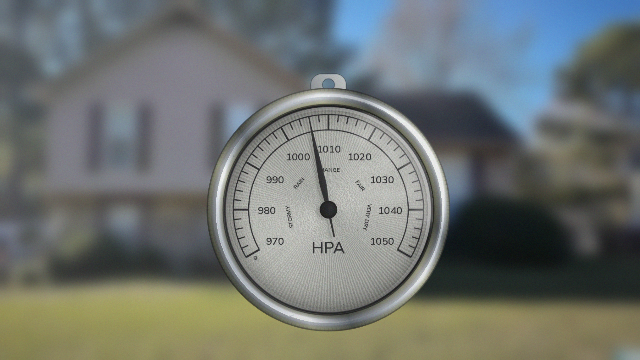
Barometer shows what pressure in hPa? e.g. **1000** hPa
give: **1006** hPa
